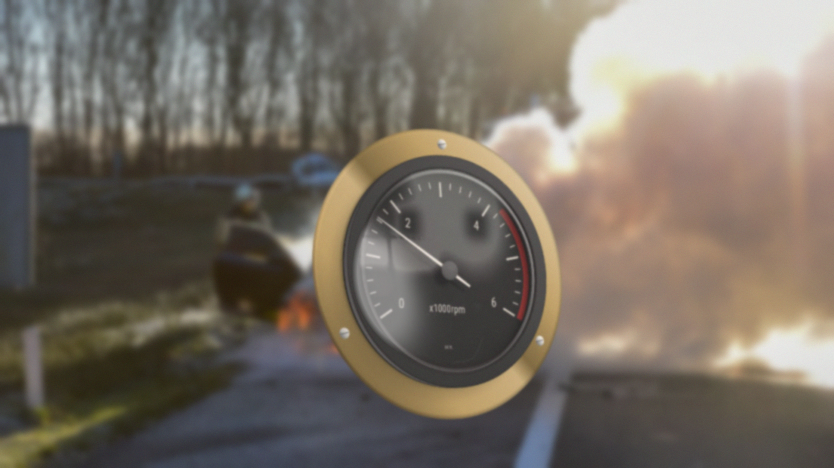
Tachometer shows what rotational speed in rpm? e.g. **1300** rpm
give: **1600** rpm
